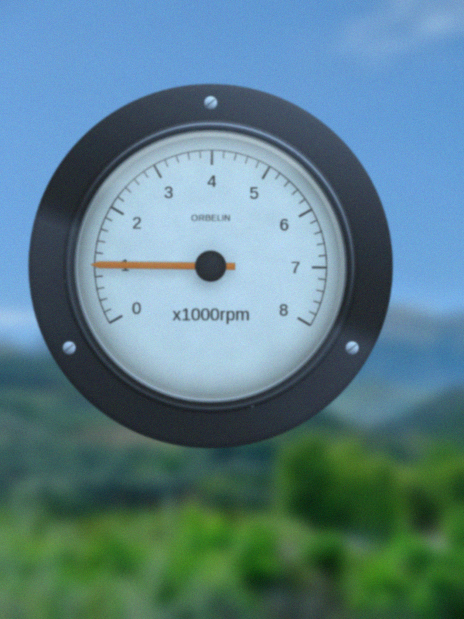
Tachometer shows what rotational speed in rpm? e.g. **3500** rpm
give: **1000** rpm
